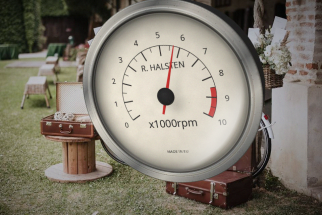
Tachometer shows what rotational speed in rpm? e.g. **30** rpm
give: **5750** rpm
